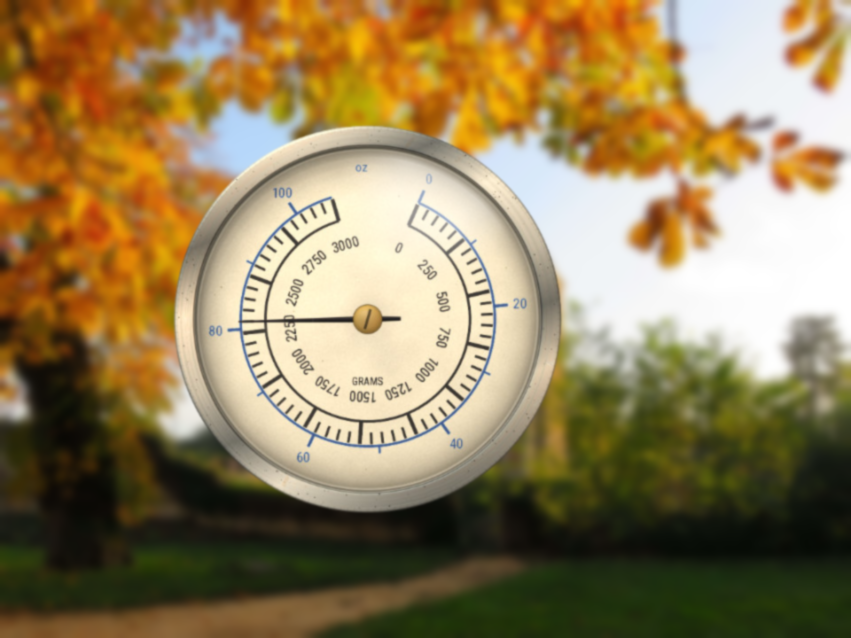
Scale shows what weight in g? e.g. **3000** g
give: **2300** g
